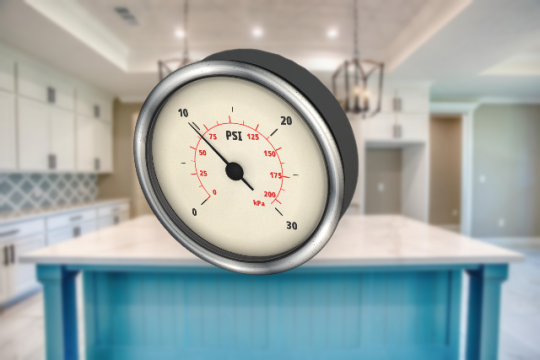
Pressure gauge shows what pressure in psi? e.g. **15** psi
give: **10** psi
